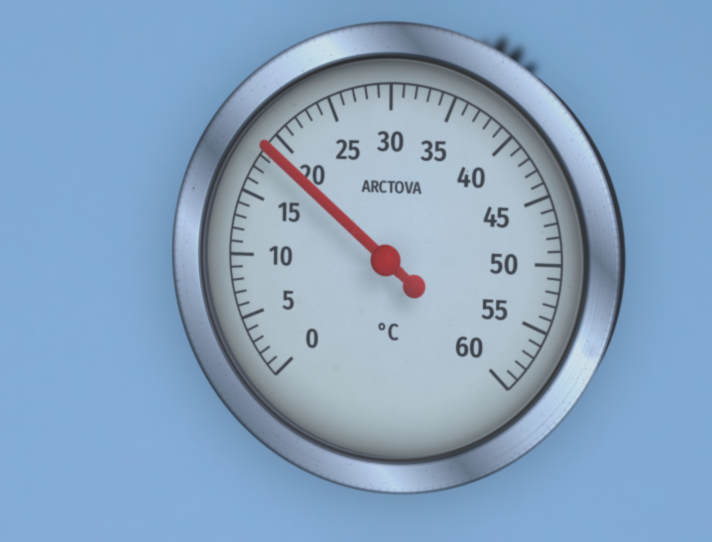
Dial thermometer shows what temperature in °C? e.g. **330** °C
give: **19** °C
